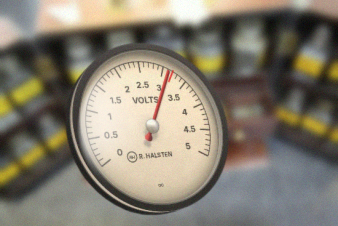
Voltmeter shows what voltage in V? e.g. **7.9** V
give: **3.1** V
